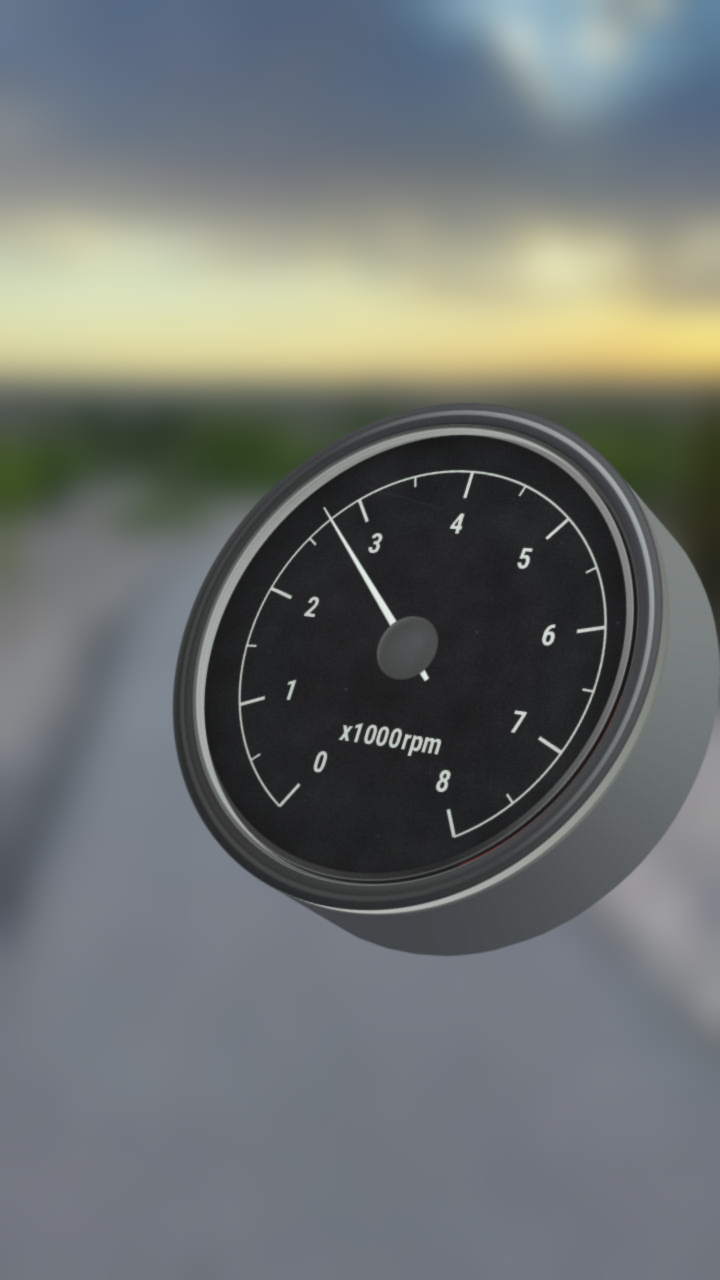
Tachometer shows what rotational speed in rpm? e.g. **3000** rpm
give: **2750** rpm
